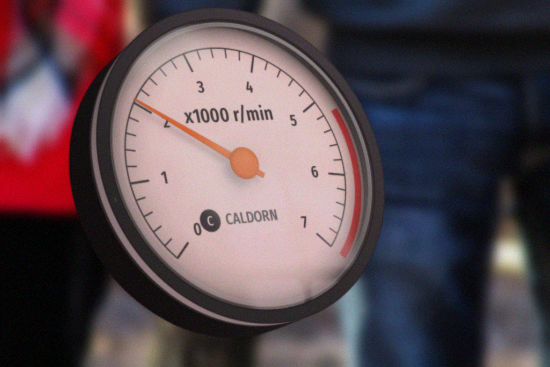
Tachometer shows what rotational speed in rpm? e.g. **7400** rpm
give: **2000** rpm
